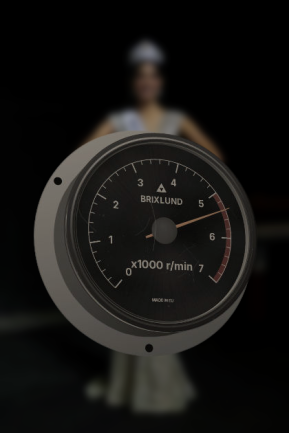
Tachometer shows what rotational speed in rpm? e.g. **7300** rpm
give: **5400** rpm
